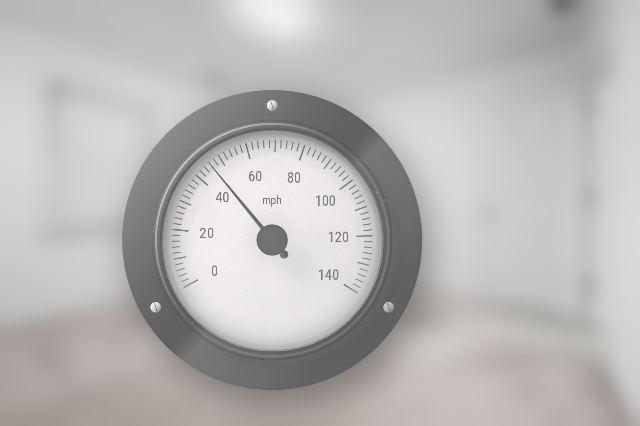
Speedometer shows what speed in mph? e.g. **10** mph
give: **46** mph
